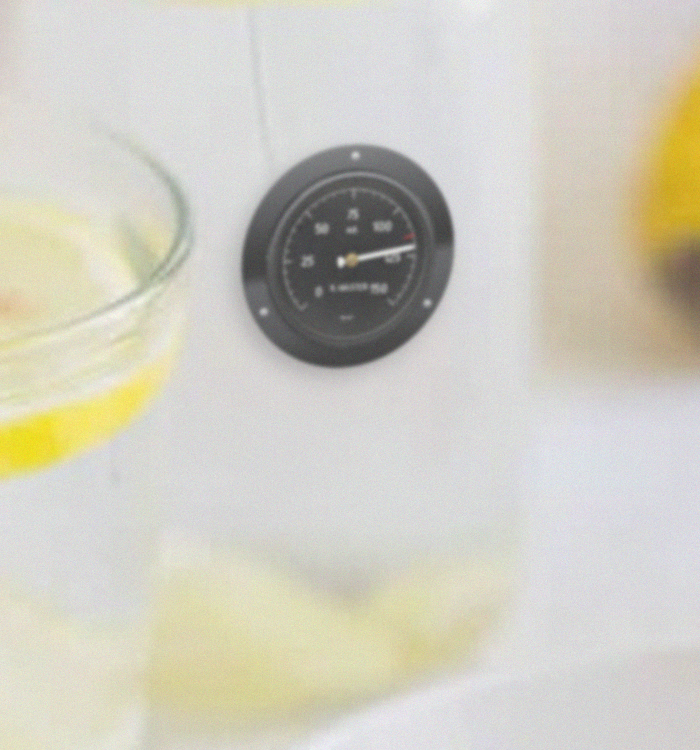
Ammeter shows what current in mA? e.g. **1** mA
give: **120** mA
